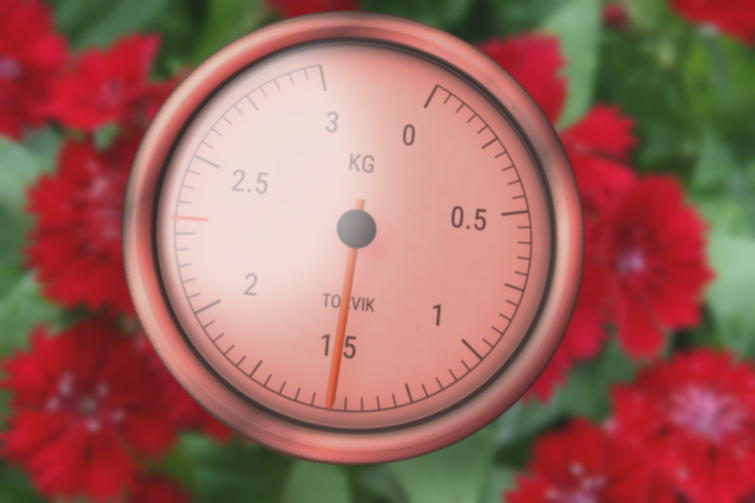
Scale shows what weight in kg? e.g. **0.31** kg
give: **1.5** kg
